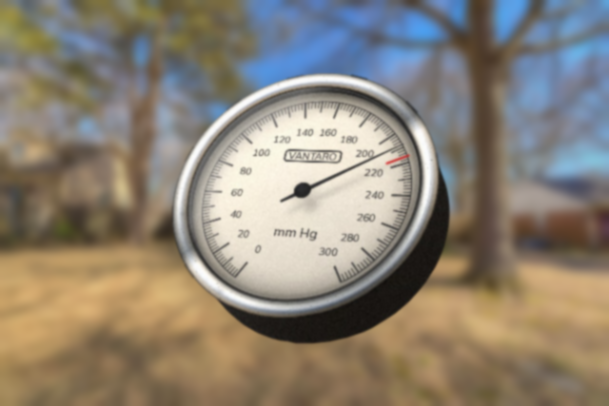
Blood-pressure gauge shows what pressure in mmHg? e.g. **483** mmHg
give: **210** mmHg
